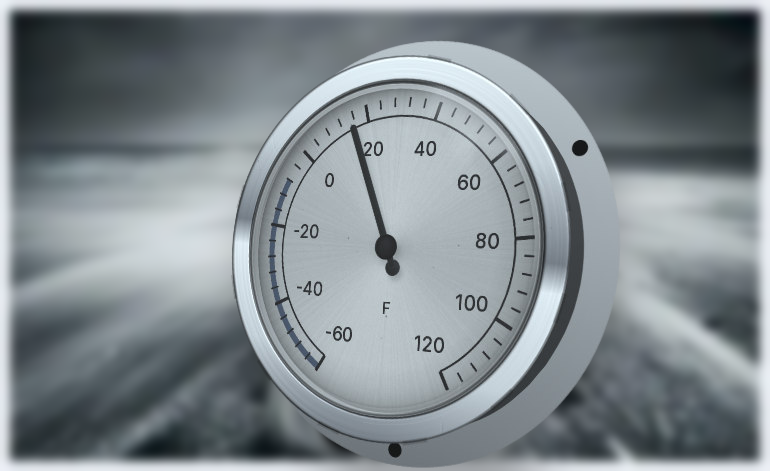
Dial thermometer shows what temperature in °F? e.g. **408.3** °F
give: **16** °F
